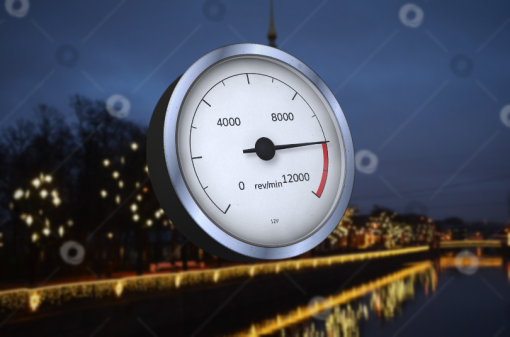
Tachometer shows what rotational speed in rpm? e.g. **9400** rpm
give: **10000** rpm
